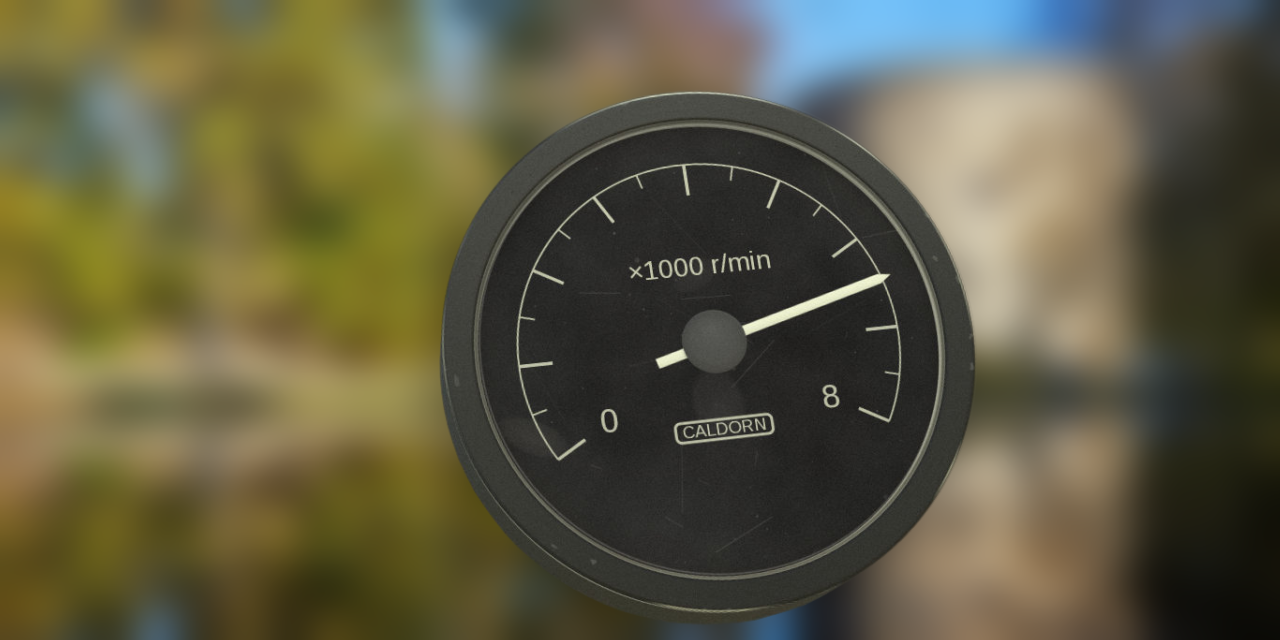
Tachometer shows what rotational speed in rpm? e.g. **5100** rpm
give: **6500** rpm
